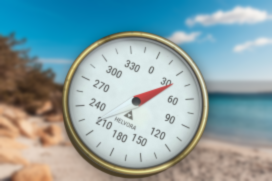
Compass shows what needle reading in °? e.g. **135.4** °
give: **37.5** °
